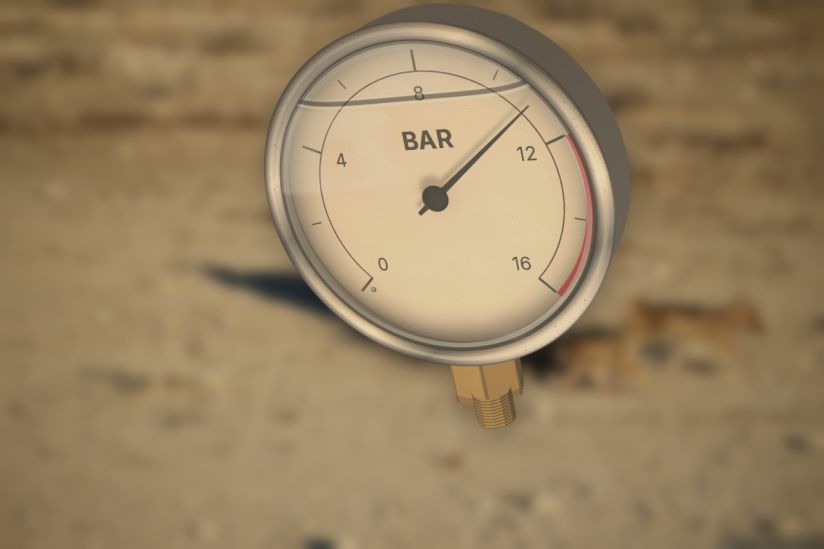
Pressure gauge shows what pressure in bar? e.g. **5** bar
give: **11** bar
